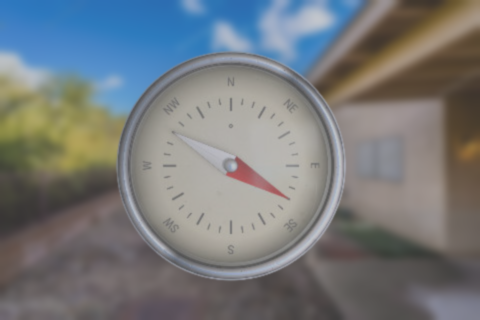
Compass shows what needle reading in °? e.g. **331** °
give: **120** °
